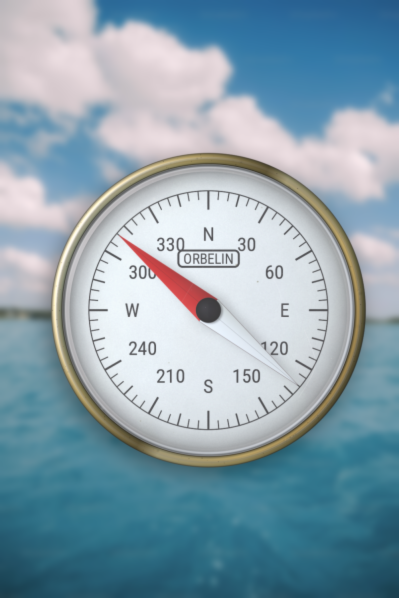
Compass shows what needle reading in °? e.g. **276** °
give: **310** °
